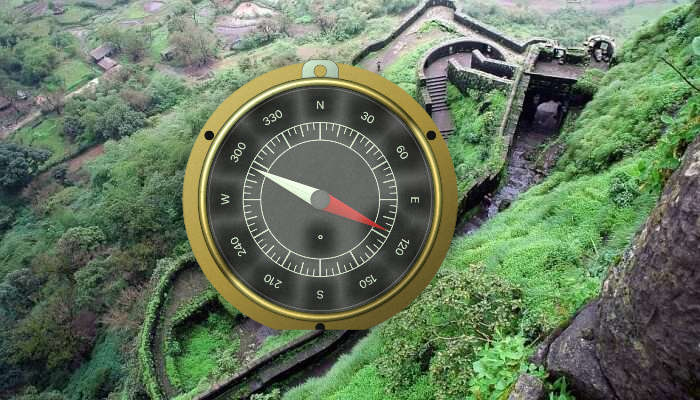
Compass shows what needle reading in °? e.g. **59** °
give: **115** °
